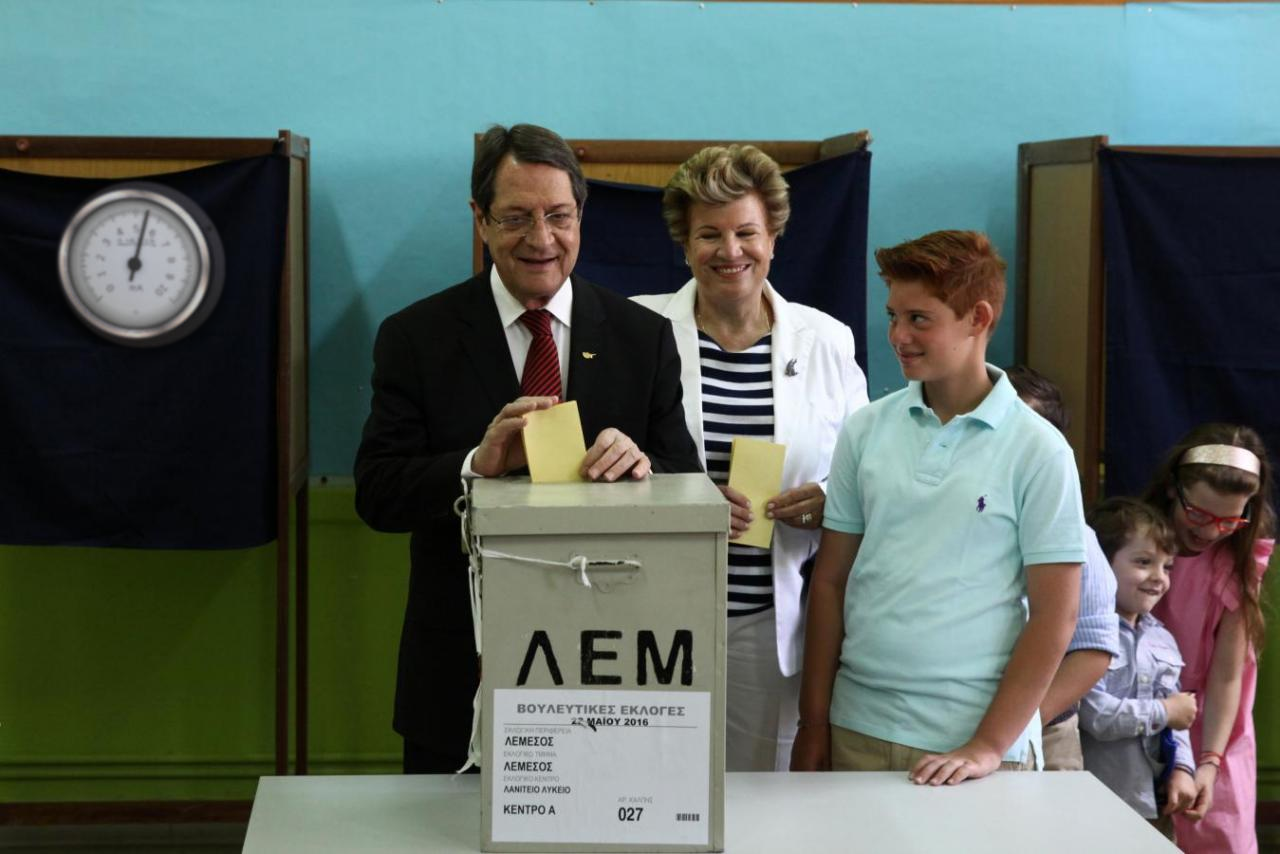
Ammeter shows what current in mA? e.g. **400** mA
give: **5.5** mA
